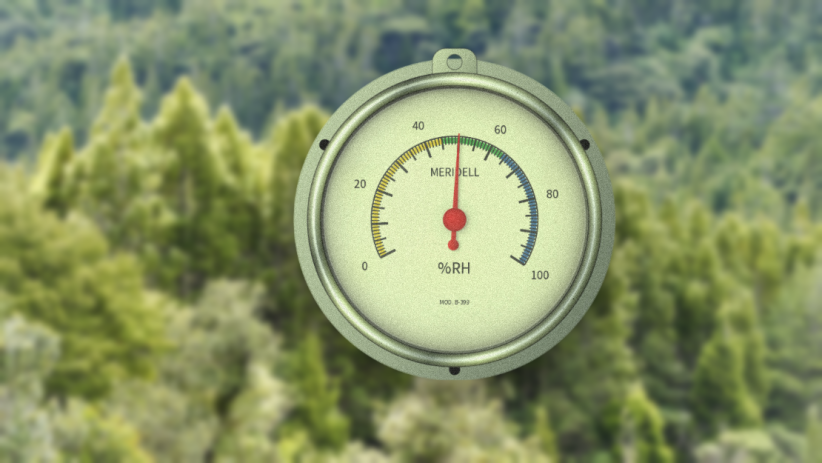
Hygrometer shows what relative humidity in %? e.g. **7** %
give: **50** %
